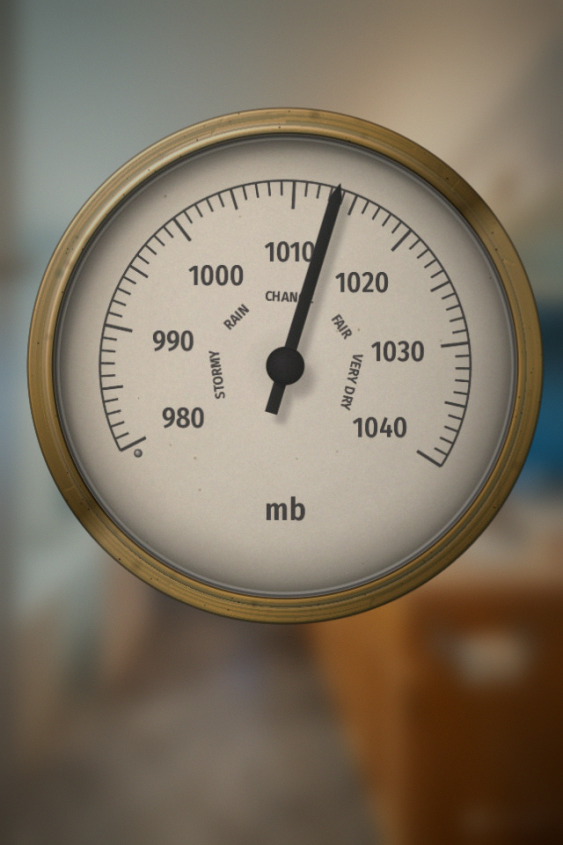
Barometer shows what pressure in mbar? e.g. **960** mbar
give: **1013.5** mbar
